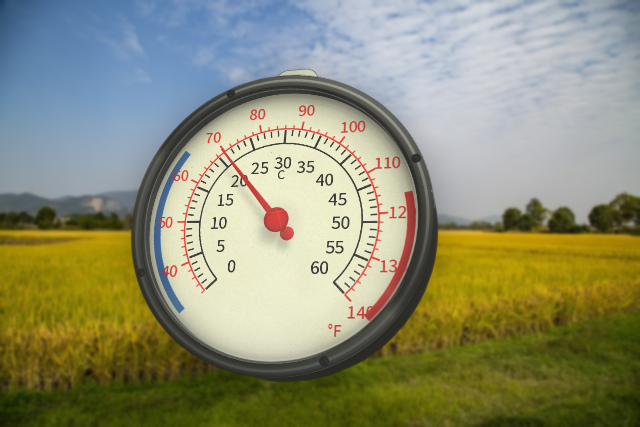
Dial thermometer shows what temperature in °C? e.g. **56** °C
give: **21** °C
